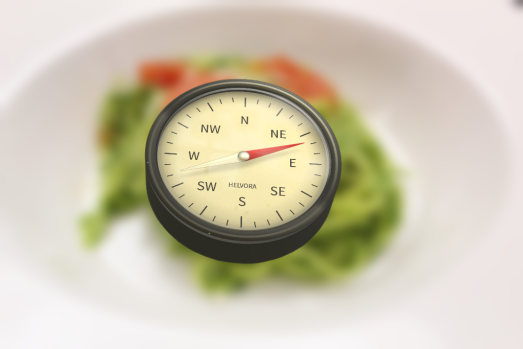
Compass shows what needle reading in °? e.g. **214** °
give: **70** °
